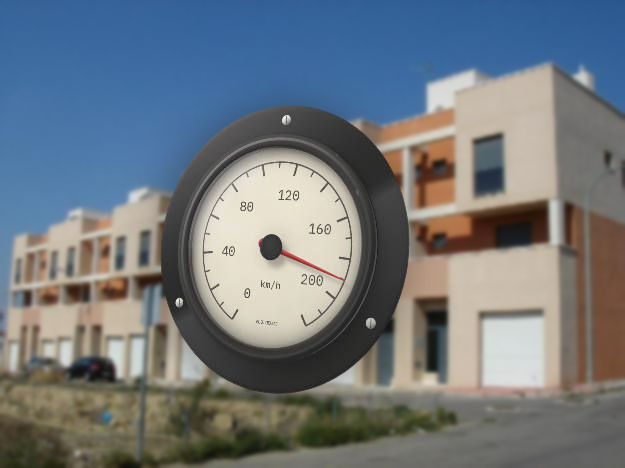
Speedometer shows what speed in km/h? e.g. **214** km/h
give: **190** km/h
